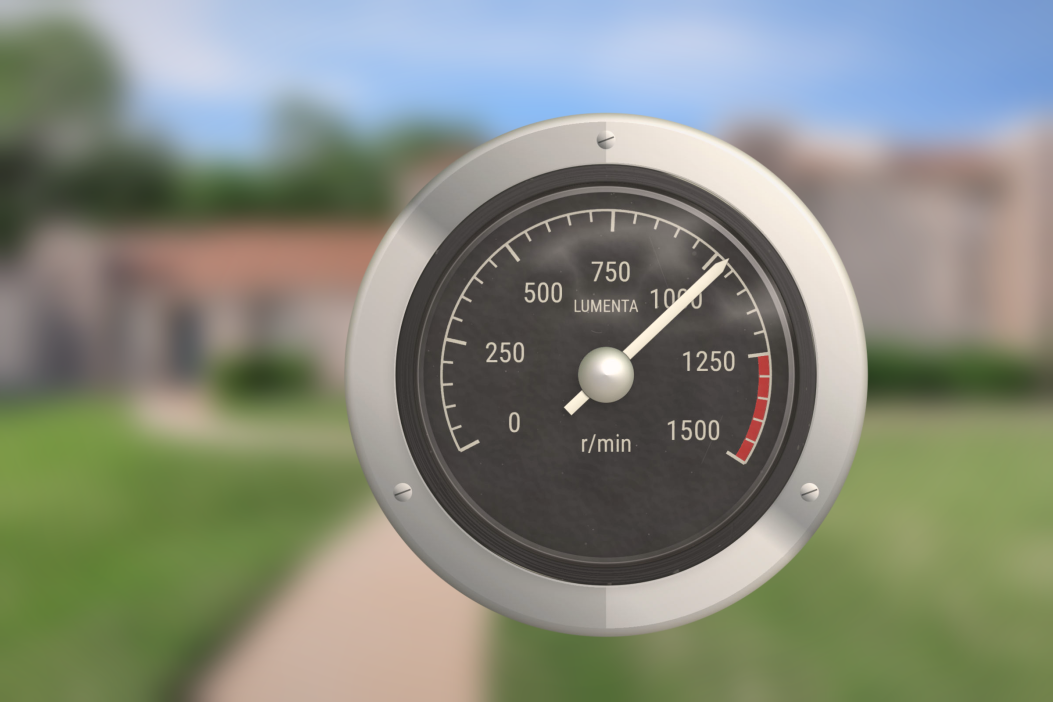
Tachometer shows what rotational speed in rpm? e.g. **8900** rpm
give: **1025** rpm
